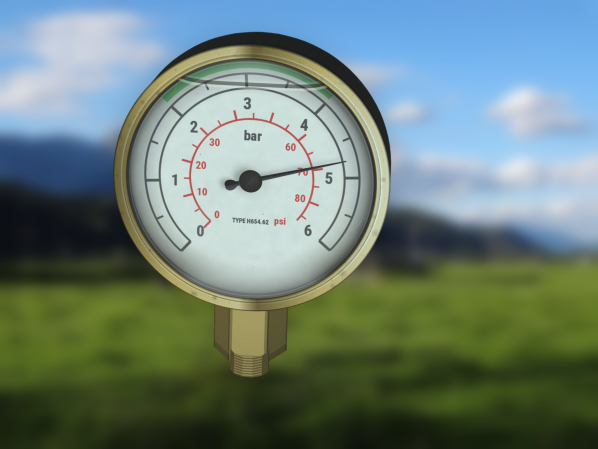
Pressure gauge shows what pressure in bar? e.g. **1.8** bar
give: **4.75** bar
